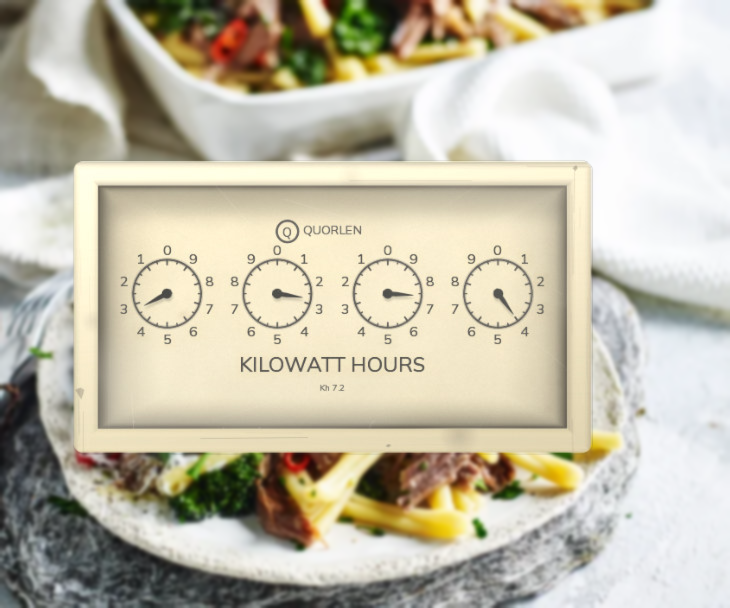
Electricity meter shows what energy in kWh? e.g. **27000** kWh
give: **3274** kWh
